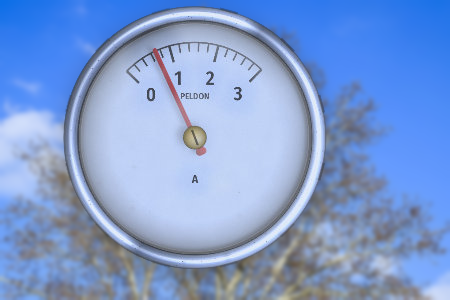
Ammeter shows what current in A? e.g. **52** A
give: **0.7** A
